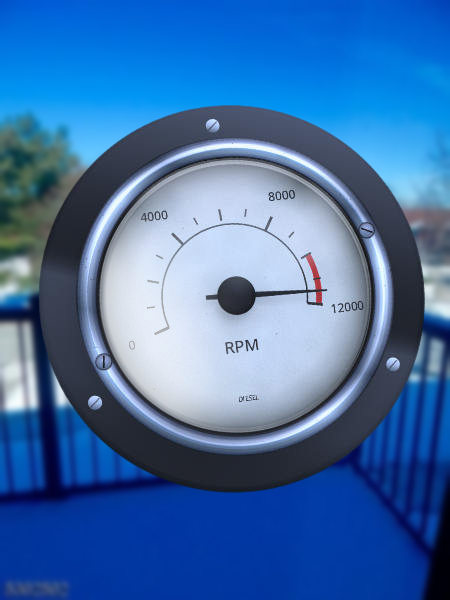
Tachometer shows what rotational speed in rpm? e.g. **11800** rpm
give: **11500** rpm
